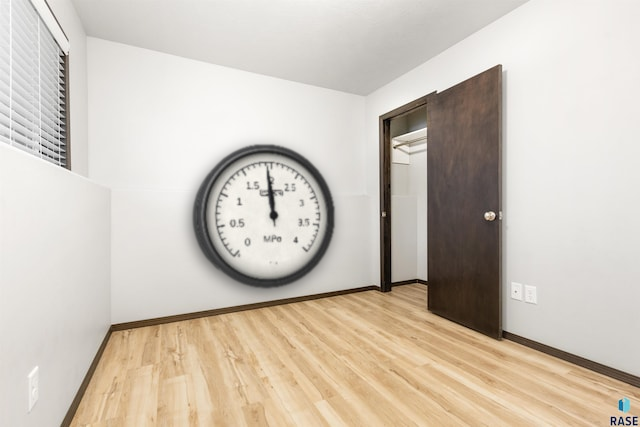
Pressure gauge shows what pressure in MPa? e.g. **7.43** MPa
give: **1.9** MPa
